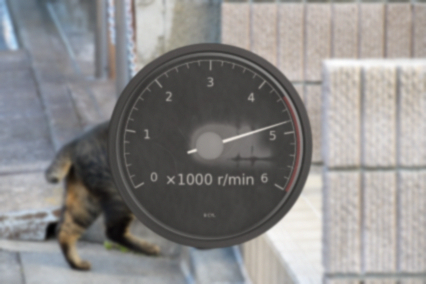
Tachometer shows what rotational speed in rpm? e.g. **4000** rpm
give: **4800** rpm
